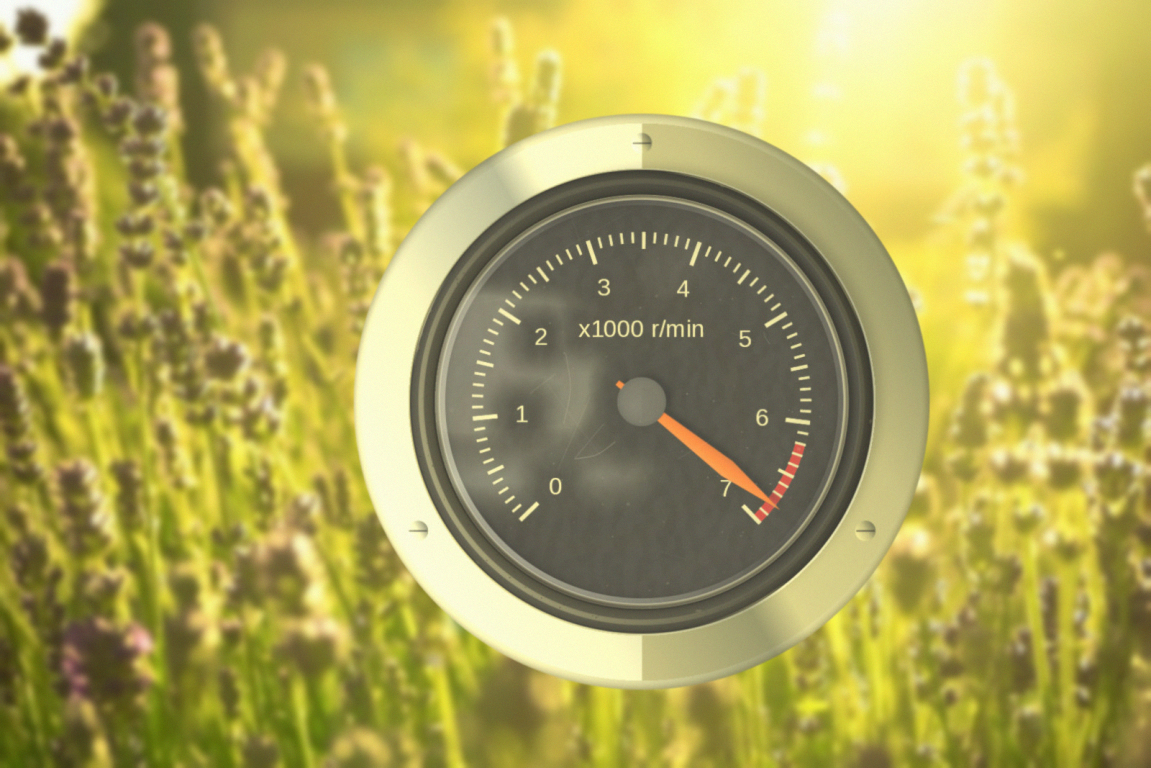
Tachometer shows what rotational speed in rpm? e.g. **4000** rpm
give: **6800** rpm
